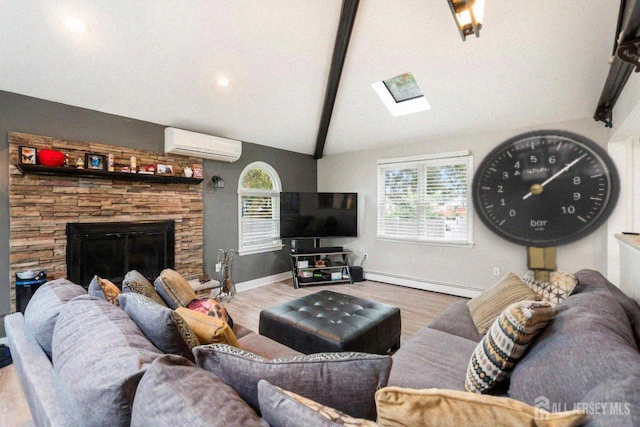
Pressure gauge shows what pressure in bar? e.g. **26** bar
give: **7** bar
